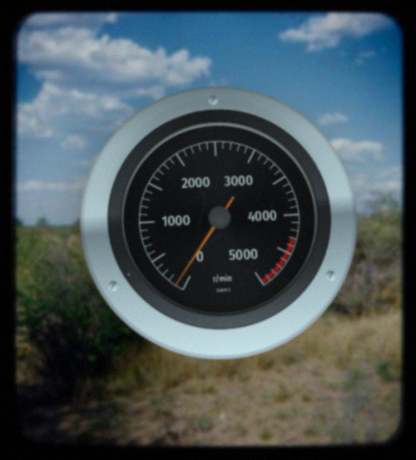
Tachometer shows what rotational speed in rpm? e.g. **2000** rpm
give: **100** rpm
